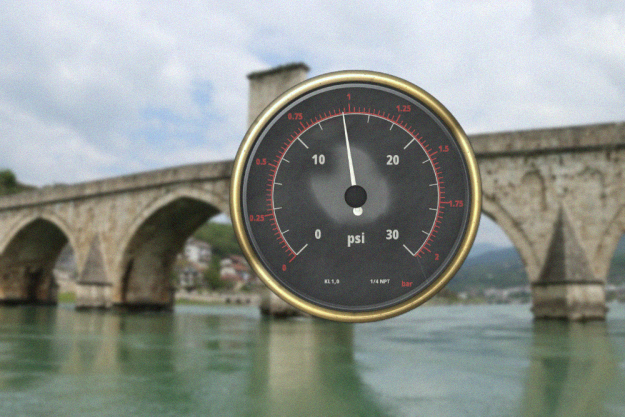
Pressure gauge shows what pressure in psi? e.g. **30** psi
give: **14** psi
